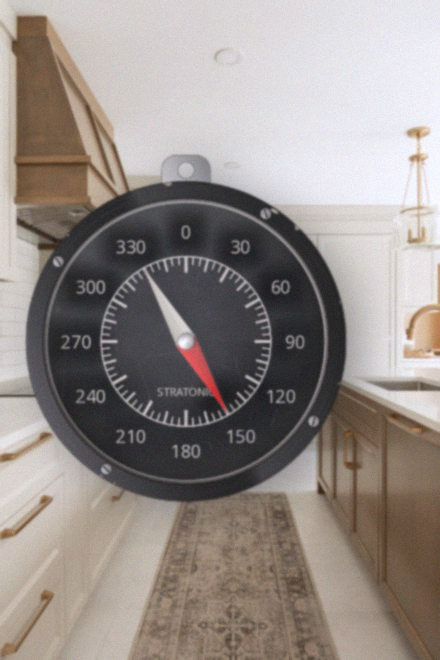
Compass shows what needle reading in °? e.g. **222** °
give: **150** °
